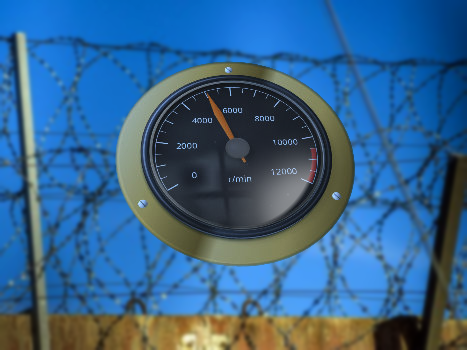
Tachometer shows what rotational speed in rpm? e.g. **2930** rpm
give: **5000** rpm
